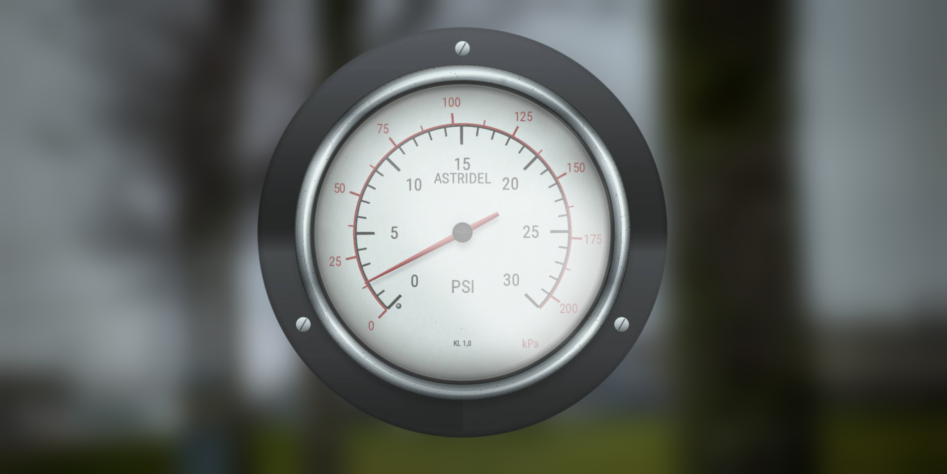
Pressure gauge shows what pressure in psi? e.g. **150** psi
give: **2** psi
